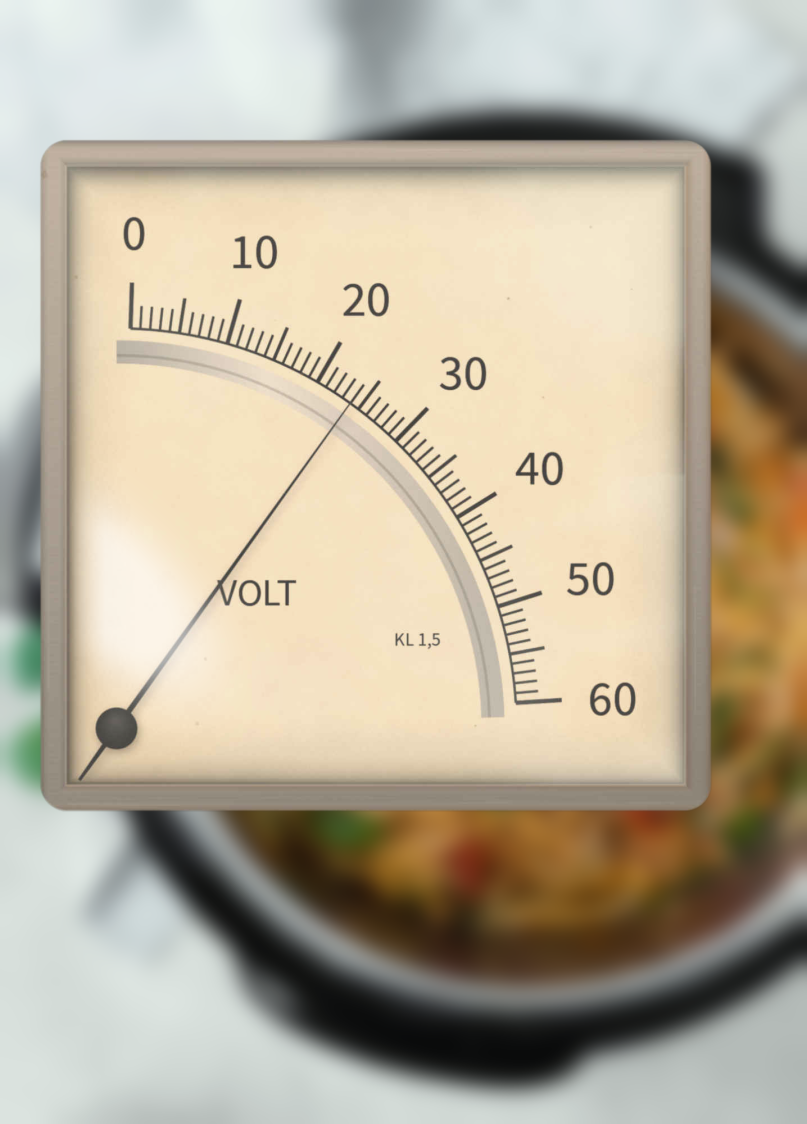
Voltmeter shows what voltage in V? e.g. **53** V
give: **24** V
